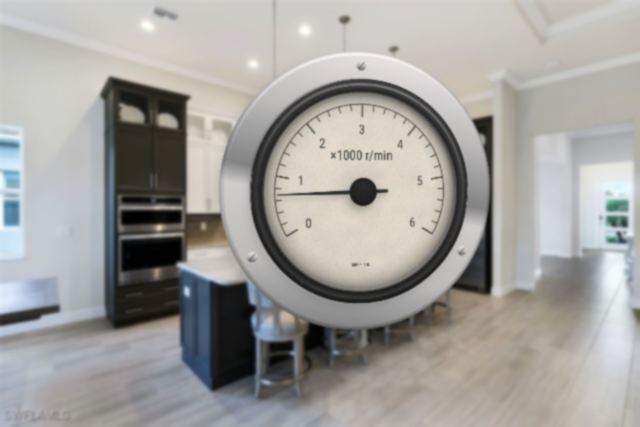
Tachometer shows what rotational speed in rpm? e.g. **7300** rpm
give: **700** rpm
